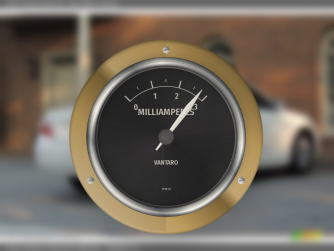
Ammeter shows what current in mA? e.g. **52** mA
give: **2.75** mA
